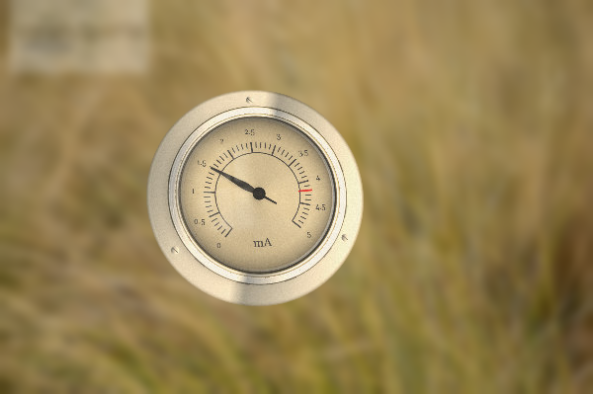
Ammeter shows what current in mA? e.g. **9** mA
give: **1.5** mA
